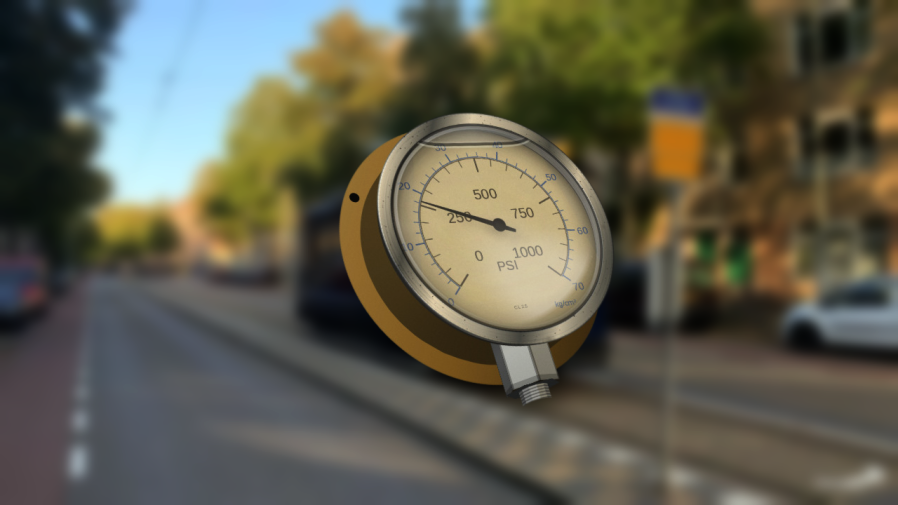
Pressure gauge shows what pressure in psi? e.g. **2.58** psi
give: **250** psi
